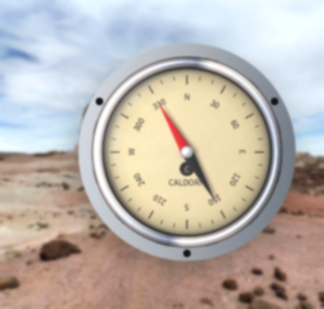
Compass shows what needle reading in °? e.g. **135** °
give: **330** °
